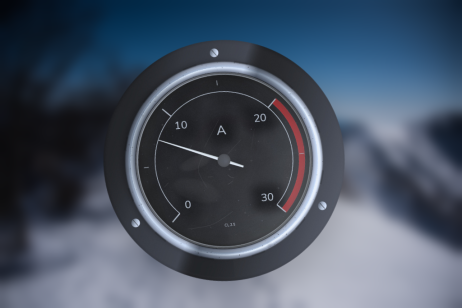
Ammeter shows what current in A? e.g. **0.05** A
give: **7.5** A
